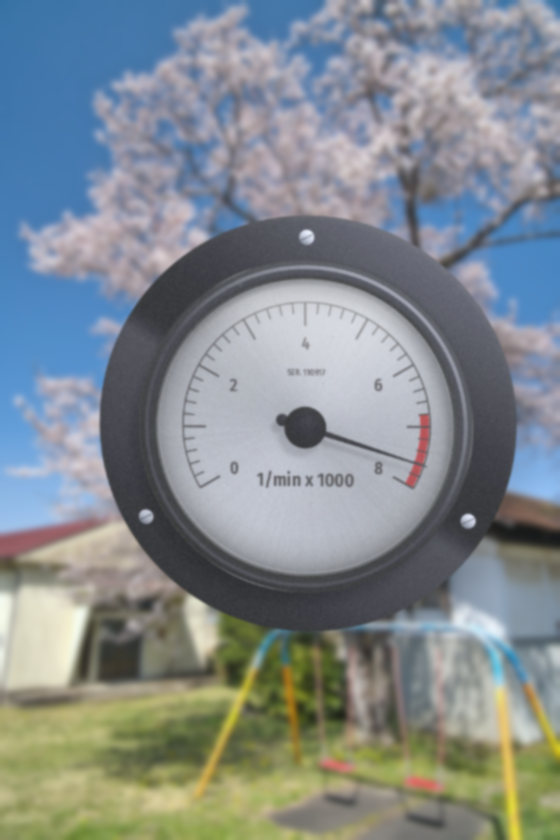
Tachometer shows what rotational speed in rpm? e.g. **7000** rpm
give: **7600** rpm
